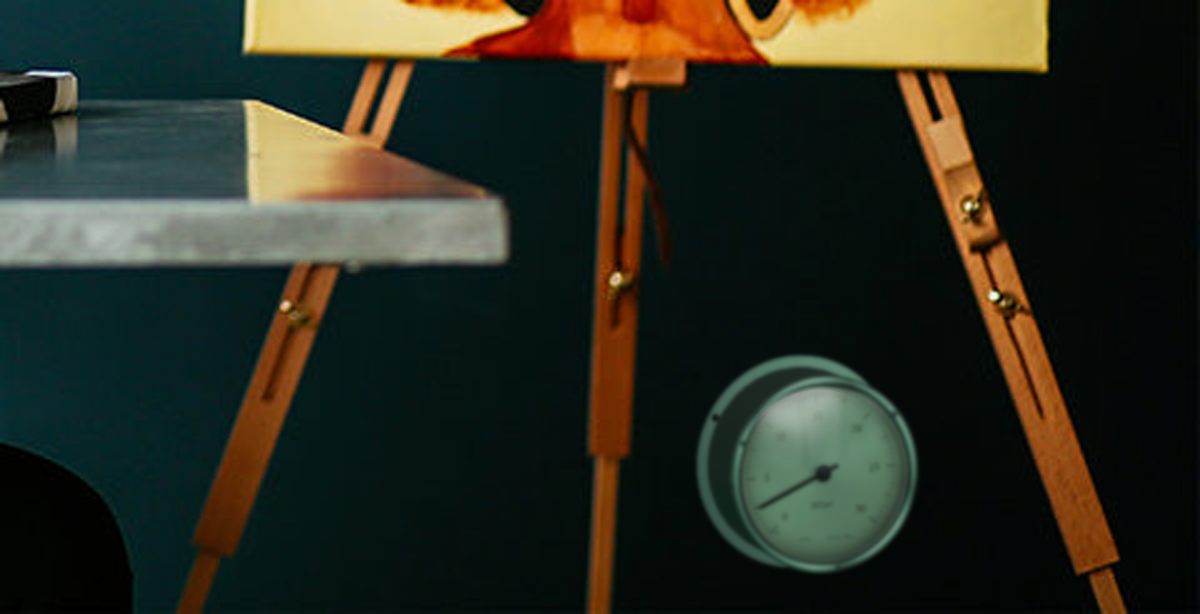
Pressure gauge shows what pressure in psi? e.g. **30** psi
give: **2.5** psi
